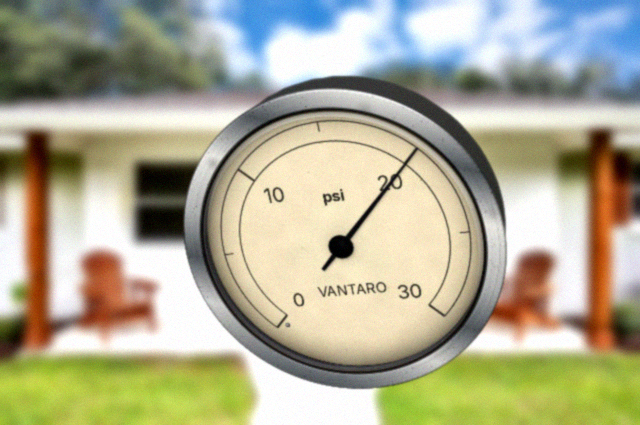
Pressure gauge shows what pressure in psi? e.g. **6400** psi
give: **20** psi
